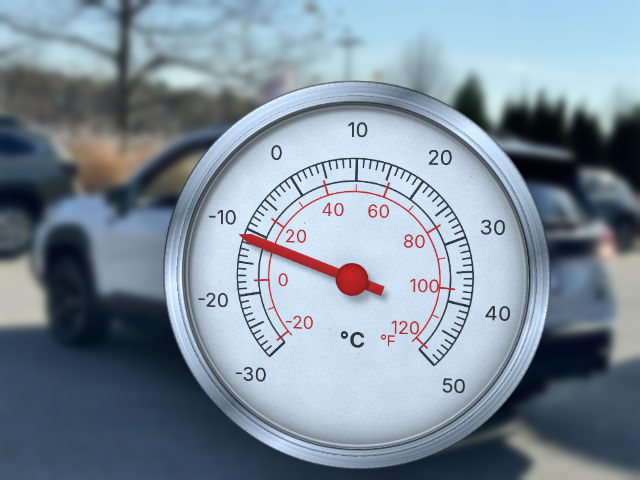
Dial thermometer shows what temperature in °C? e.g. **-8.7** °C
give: **-11** °C
